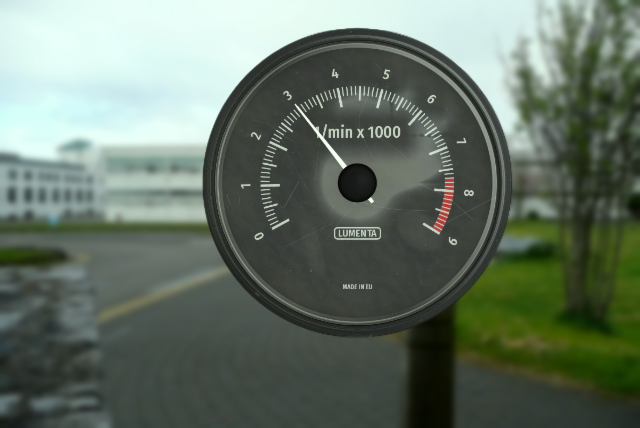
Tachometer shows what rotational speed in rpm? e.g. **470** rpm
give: **3000** rpm
